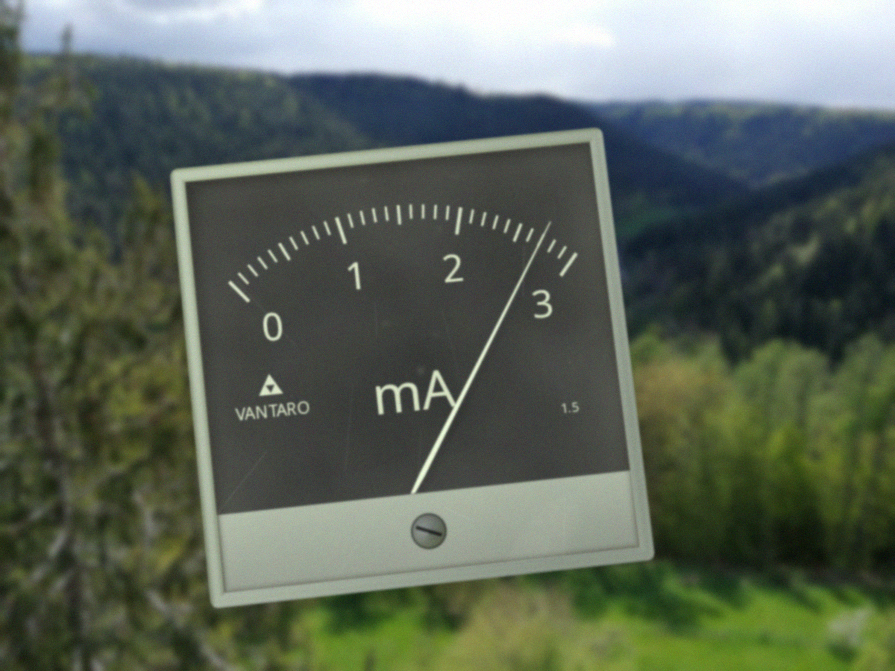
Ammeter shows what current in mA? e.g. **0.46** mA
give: **2.7** mA
